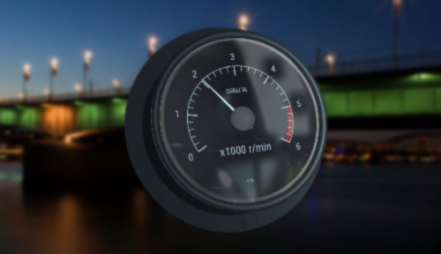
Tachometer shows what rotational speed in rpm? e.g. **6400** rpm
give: **2000** rpm
